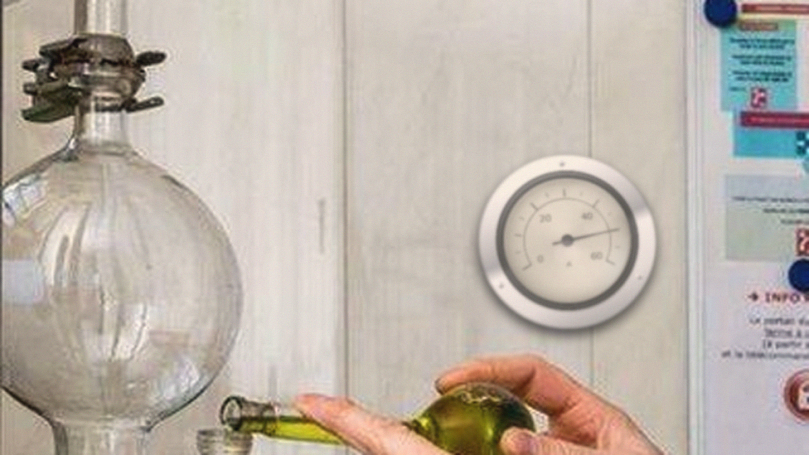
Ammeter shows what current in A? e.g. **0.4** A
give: **50** A
